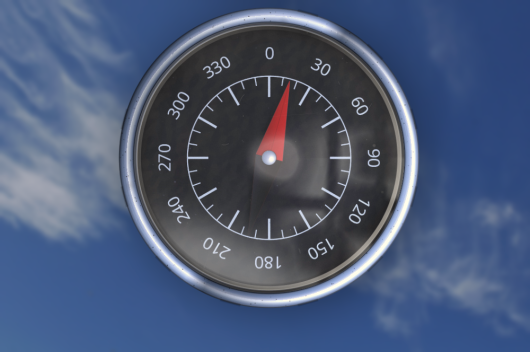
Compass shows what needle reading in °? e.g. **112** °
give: **15** °
